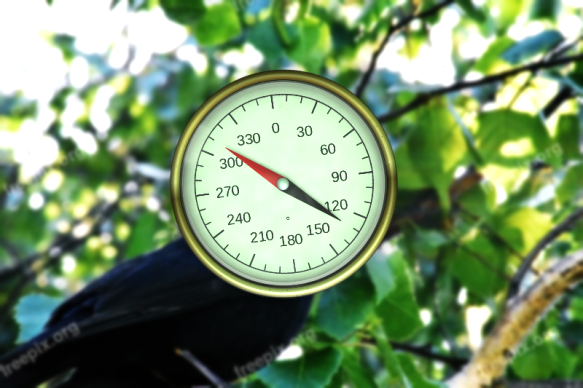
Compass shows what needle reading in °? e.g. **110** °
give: **310** °
